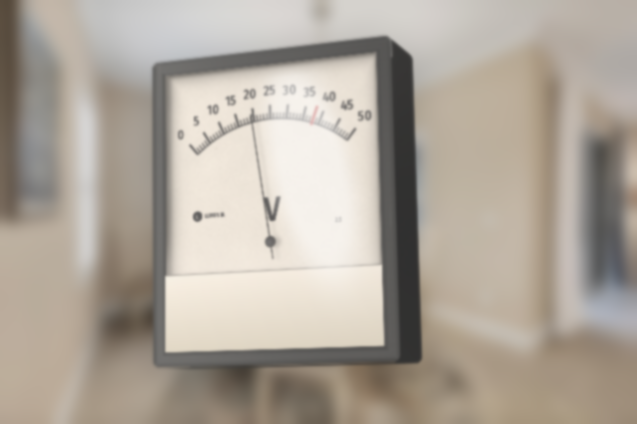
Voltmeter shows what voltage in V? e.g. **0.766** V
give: **20** V
